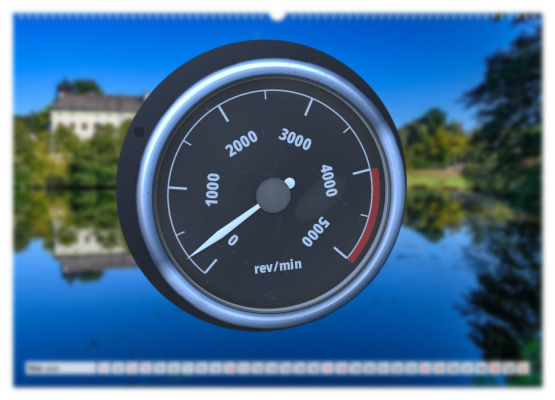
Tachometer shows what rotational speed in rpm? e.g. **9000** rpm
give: **250** rpm
